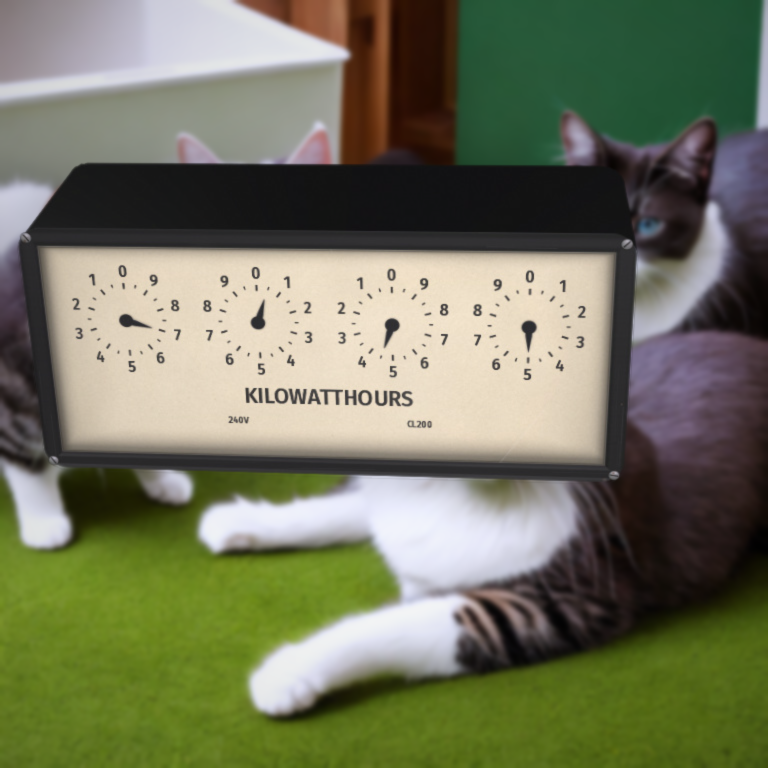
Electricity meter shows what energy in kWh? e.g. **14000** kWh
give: **7045** kWh
